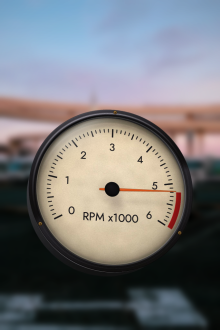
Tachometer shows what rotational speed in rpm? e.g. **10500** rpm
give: **5200** rpm
